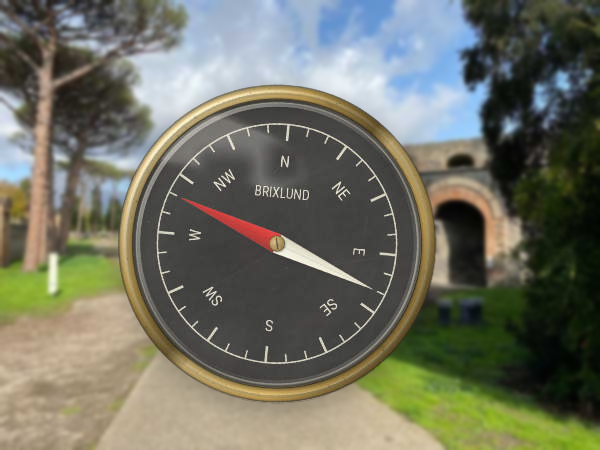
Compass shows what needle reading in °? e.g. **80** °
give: **290** °
